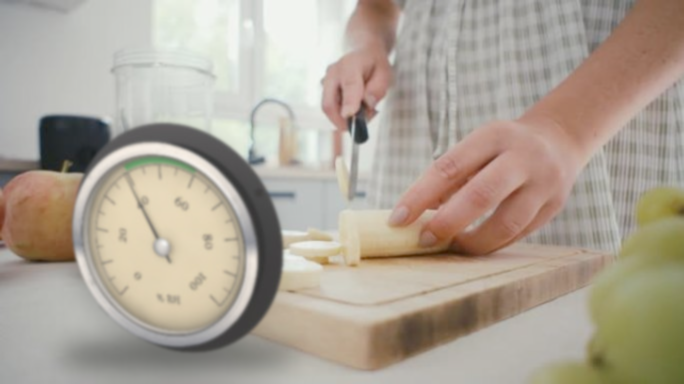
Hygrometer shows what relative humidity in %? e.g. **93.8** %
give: **40** %
